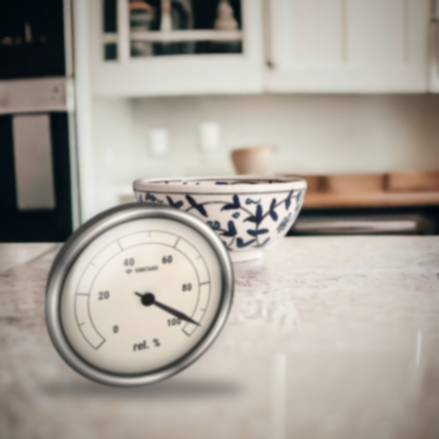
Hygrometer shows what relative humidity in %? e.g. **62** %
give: **95** %
